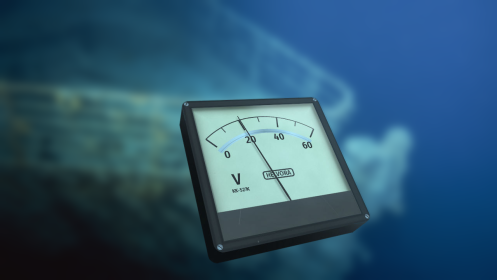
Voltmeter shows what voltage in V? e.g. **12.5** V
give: **20** V
